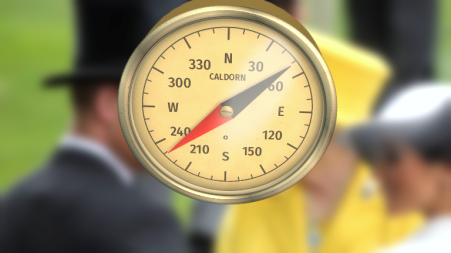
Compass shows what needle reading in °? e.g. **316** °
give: **230** °
